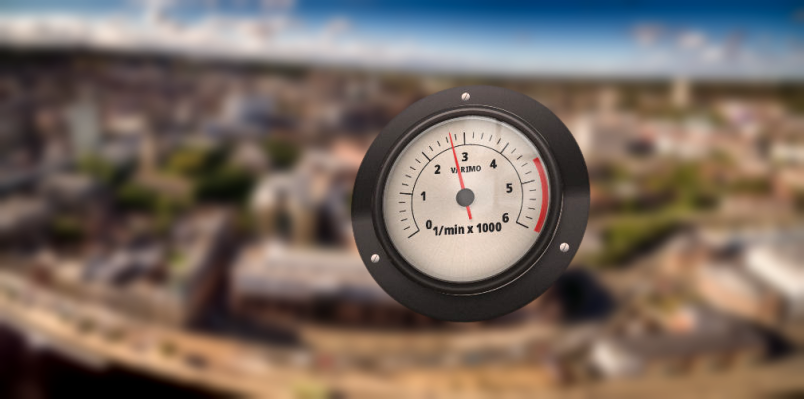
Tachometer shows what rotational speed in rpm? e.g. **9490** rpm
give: **2700** rpm
